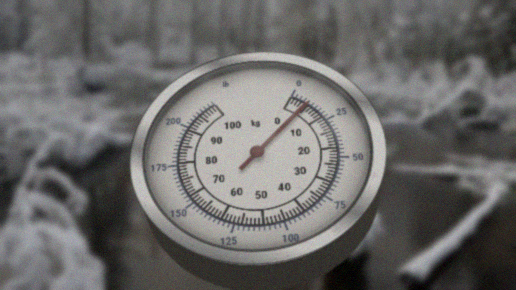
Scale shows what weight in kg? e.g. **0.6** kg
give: **5** kg
